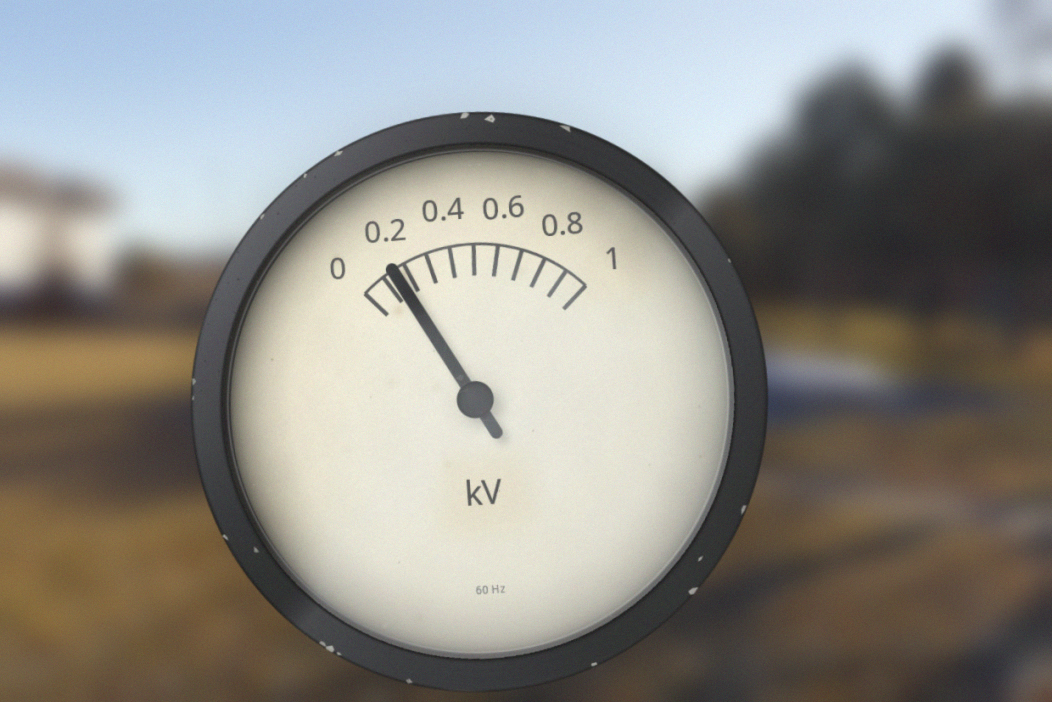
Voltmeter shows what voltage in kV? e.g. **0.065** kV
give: **0.15** kV
